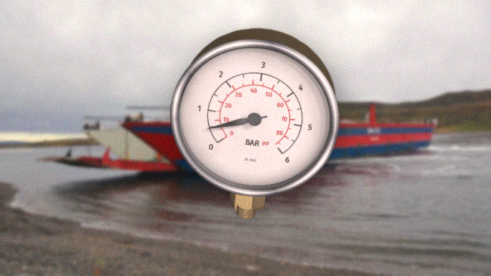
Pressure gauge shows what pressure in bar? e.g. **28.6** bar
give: **0.5** bar
